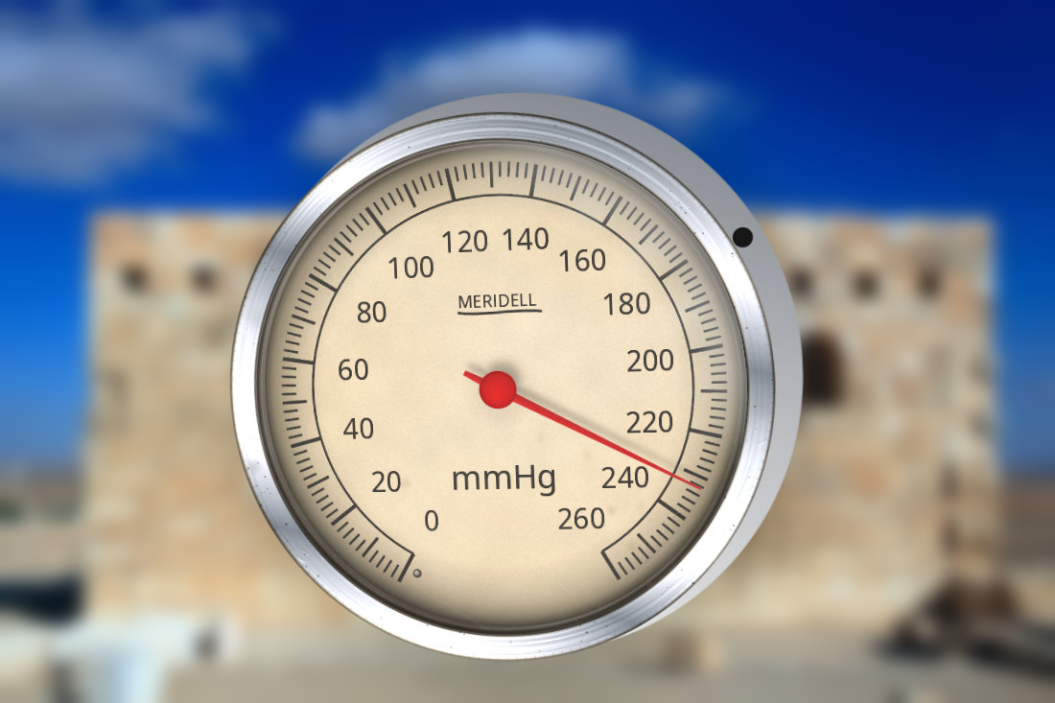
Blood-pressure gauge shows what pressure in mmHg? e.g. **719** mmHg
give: **232** mmHg
